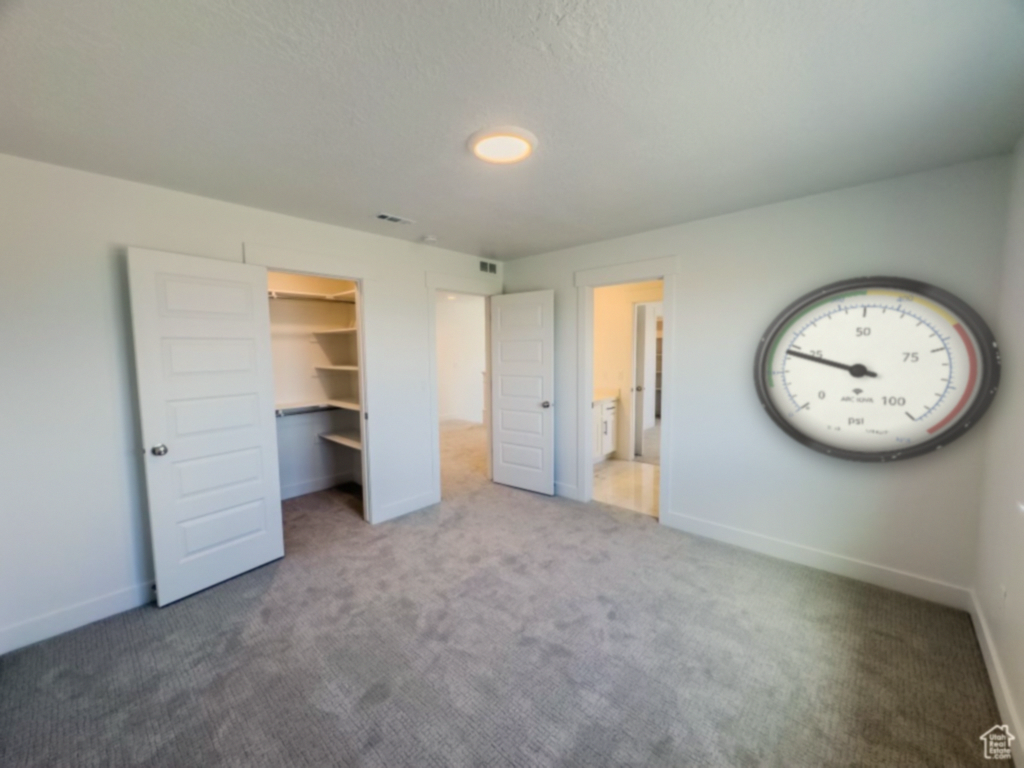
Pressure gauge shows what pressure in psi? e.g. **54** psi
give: **22.5** psi
